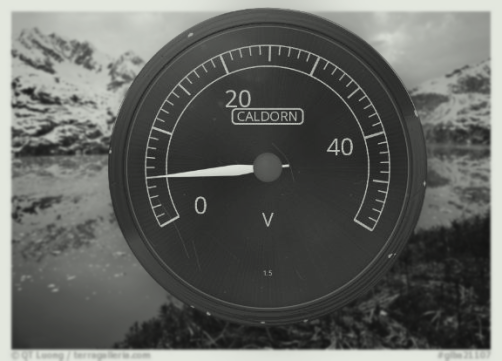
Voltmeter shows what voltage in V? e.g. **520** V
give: **5** V
